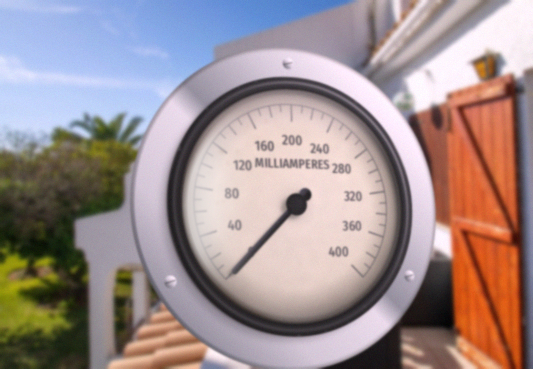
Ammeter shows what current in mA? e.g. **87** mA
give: **0** mA
